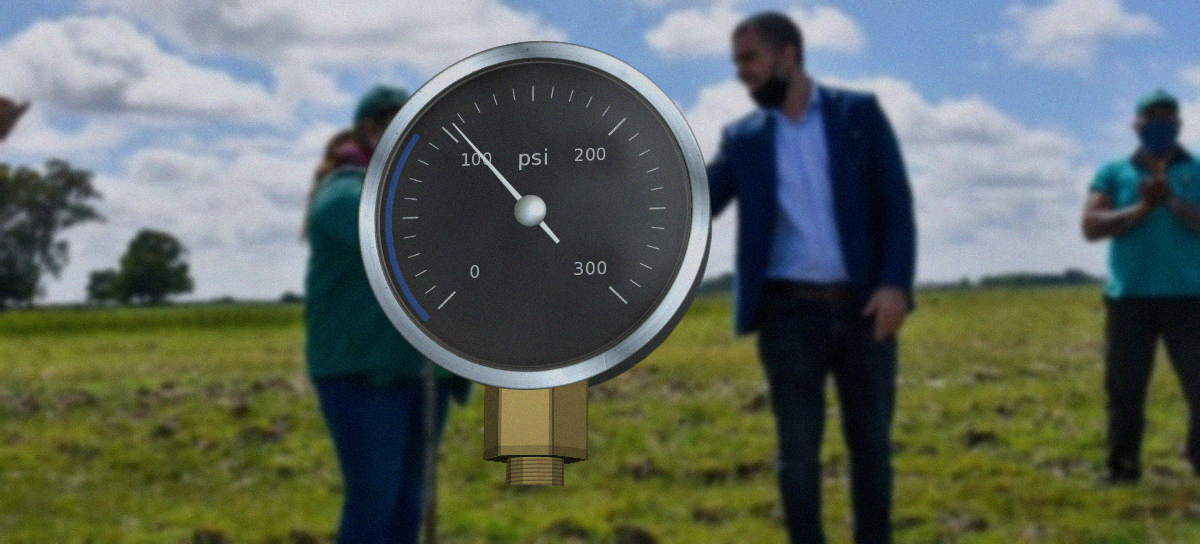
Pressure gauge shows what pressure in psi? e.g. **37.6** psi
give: **105** psi
